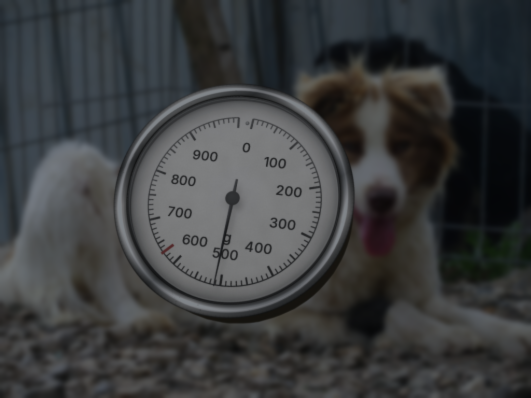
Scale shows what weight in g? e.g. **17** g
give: **510** g
